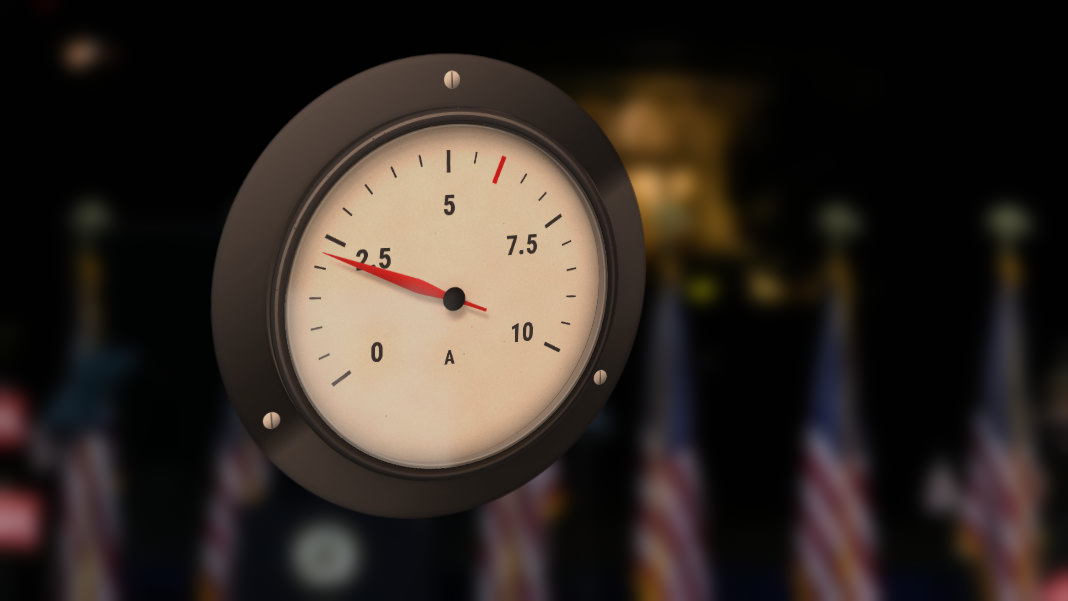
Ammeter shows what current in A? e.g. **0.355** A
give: **2.25** A
